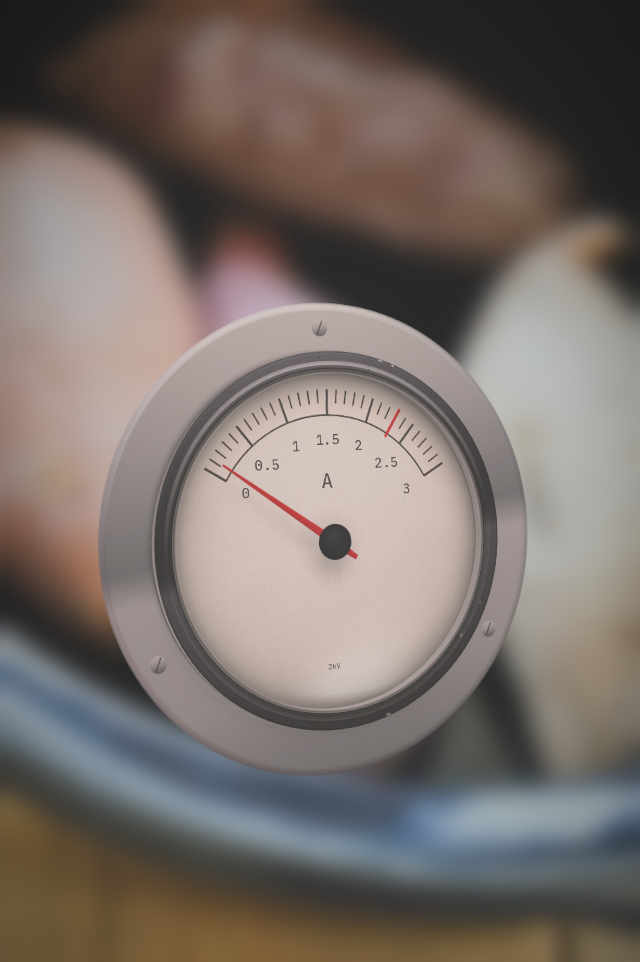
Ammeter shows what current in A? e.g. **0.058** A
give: **0.1** A
